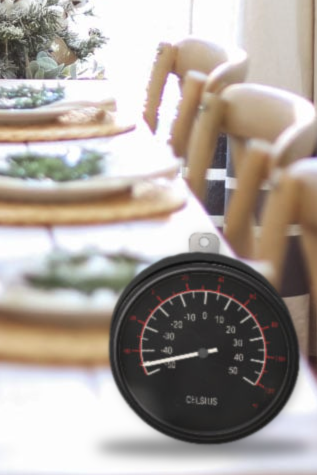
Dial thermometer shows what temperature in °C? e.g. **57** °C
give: **-45** °C
